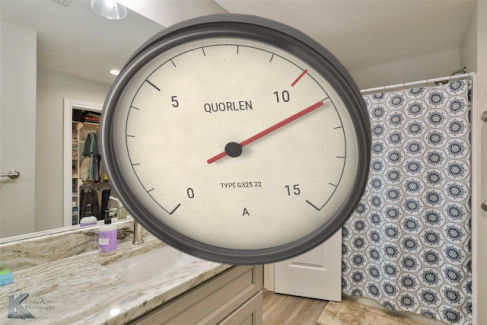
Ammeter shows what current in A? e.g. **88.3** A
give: **11** A
